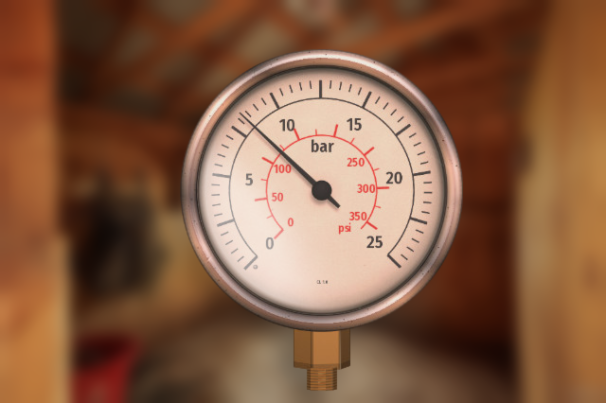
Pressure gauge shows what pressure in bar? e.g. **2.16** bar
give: **8.25** bar
